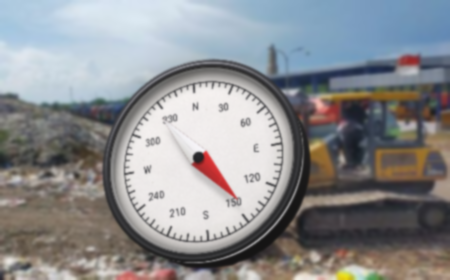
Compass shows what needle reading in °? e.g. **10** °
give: **145** °
